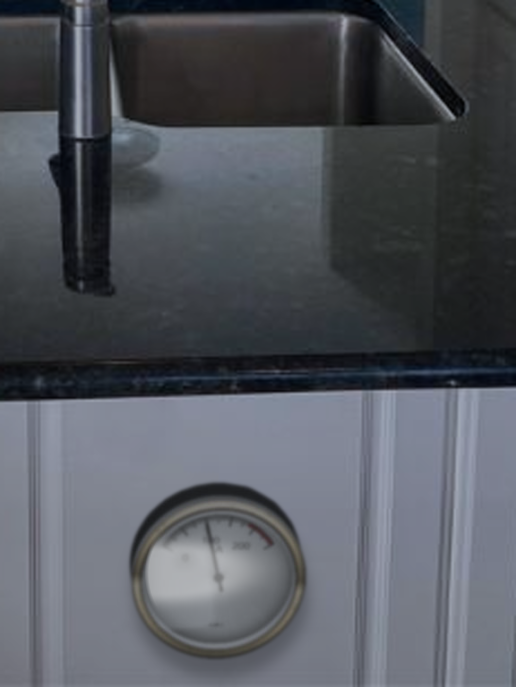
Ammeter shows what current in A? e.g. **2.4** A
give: **100** A
